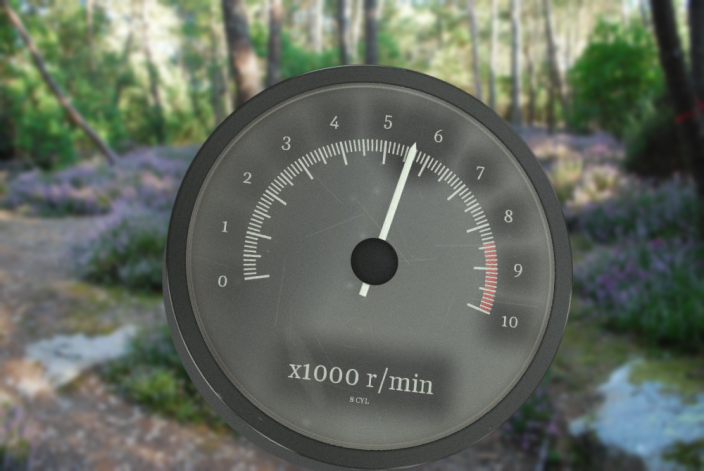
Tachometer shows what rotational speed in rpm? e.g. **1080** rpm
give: **5600** rpm
